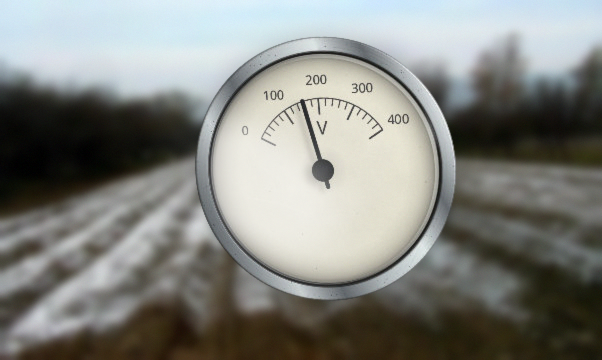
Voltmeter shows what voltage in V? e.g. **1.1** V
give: **160** V
